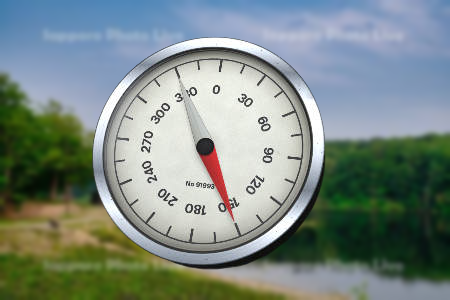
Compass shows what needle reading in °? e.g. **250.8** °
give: **150** °
